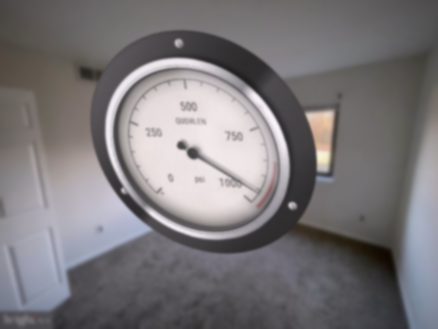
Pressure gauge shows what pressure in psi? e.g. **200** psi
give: **950** psi
